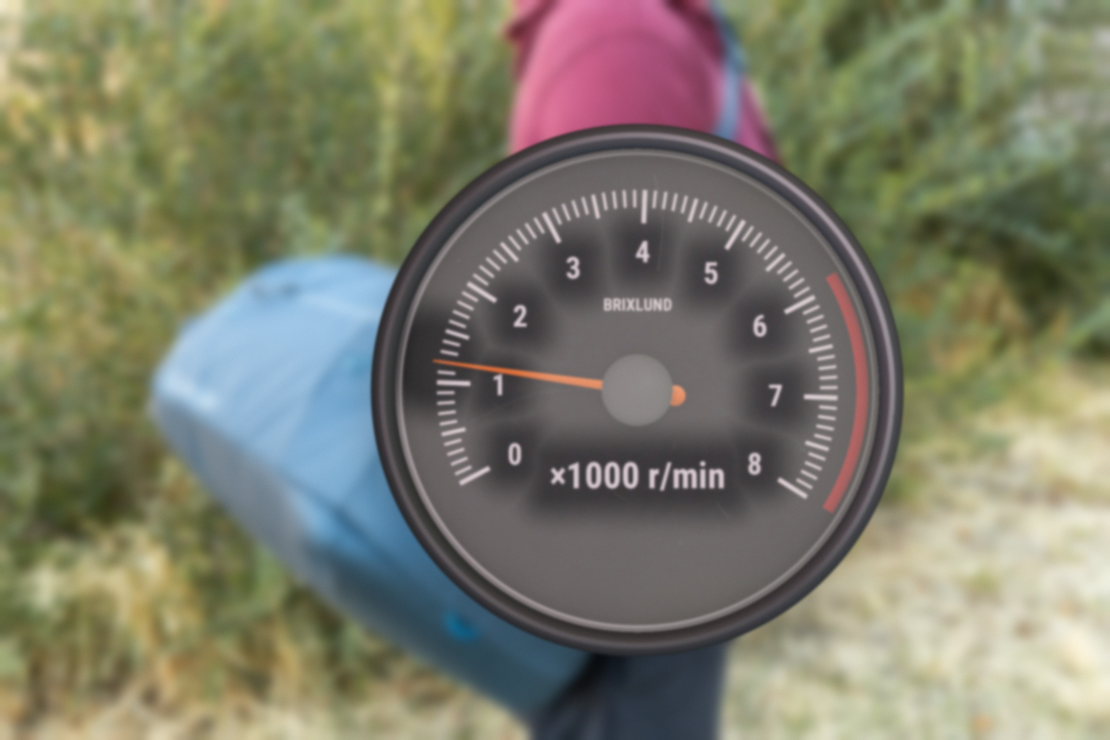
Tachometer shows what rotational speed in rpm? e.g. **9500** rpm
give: **1200** rpm
